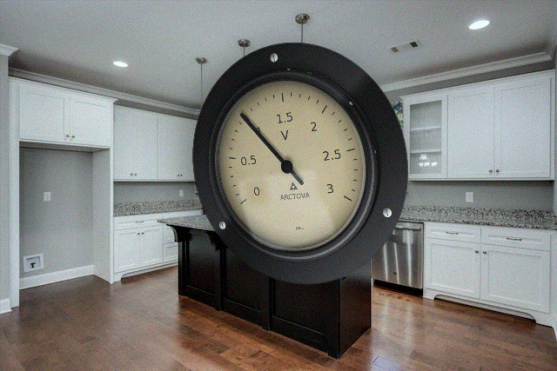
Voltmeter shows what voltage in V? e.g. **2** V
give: **1** V
